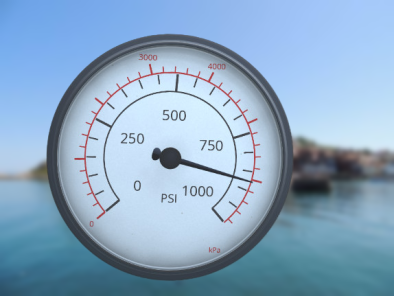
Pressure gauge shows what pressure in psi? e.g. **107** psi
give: **875** psi
